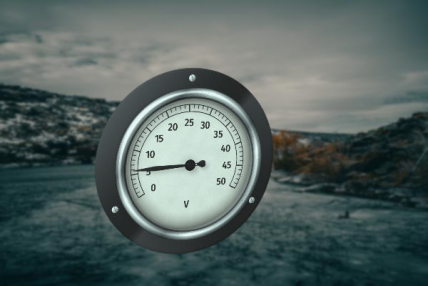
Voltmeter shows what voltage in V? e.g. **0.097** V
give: **6** V
